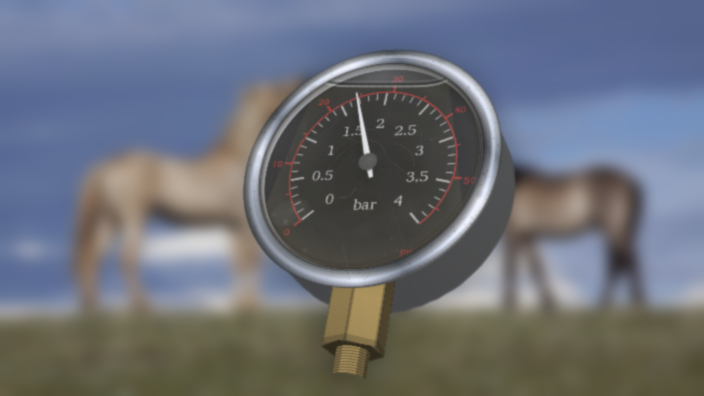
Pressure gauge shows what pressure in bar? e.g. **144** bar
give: **1.7** bar
